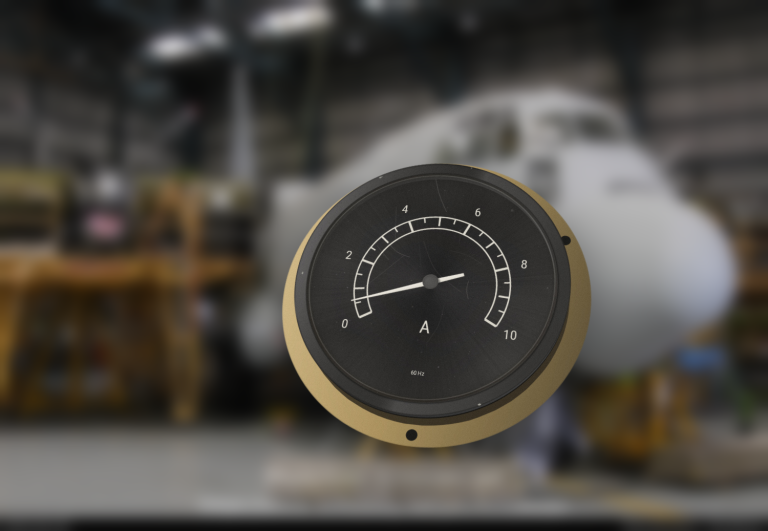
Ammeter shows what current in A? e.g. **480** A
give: **0.5** A
